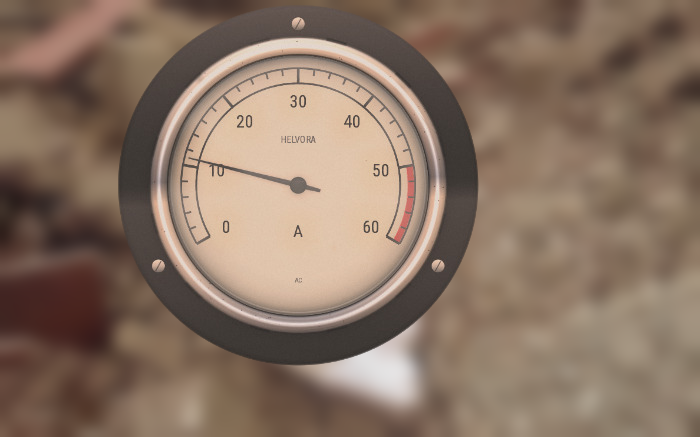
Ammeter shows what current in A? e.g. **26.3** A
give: **11** A
